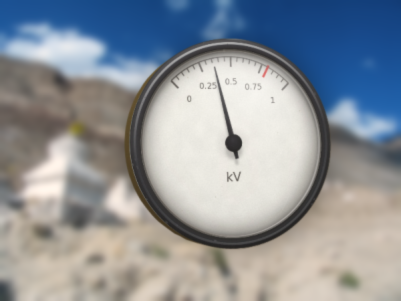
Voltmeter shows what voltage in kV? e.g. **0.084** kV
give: **0.35** kV
